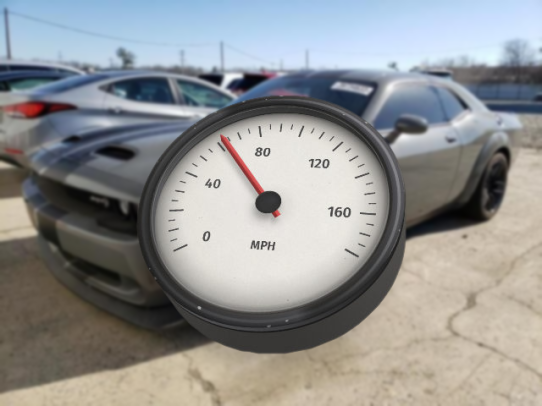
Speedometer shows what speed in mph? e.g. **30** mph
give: **62.5** mph
